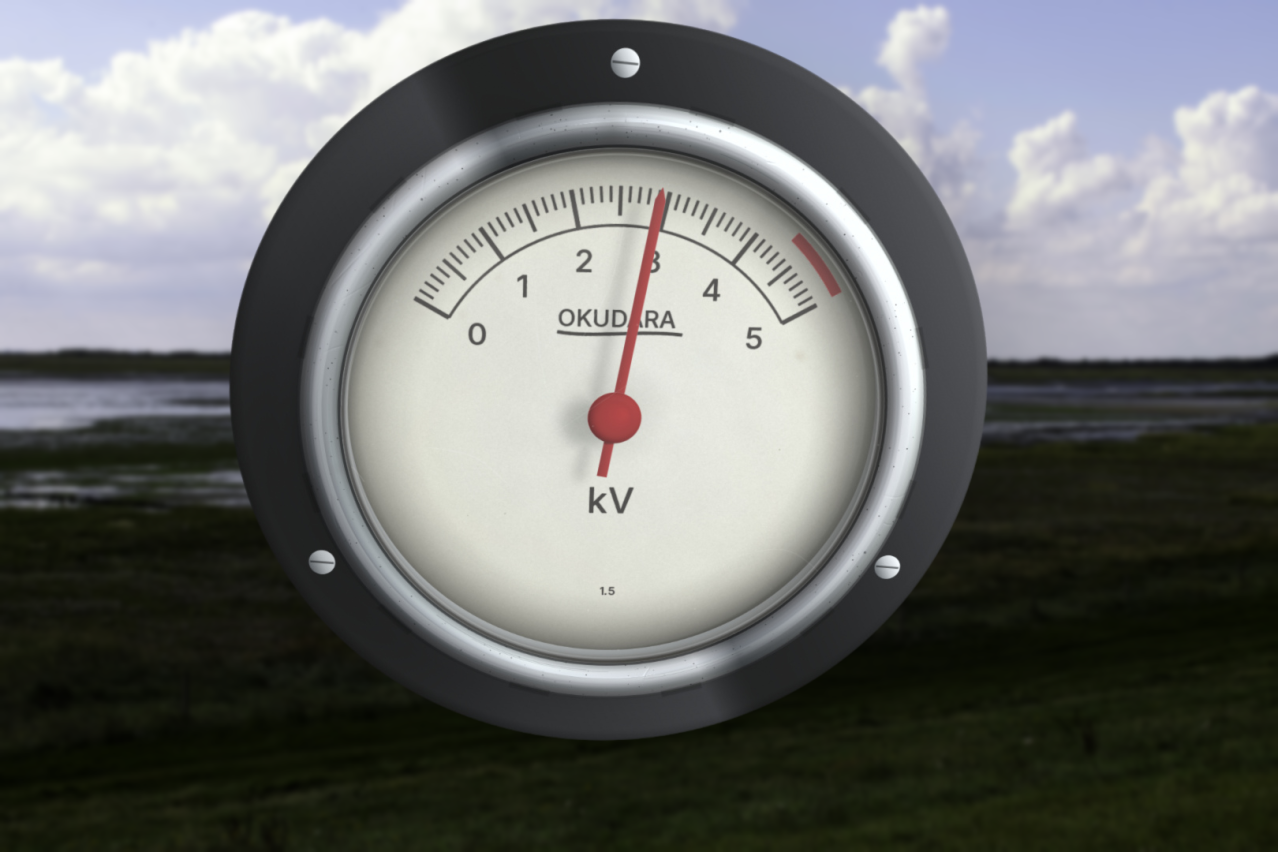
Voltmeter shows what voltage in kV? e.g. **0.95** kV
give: **2.9** kV
